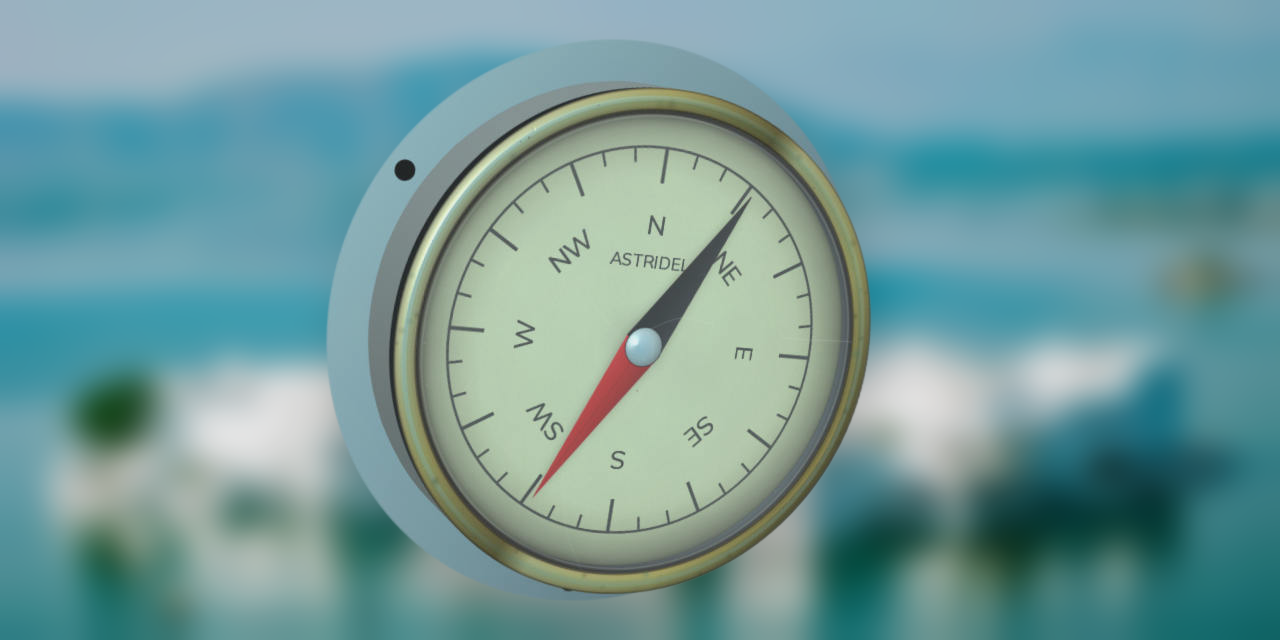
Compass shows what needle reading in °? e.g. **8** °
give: **210** °
